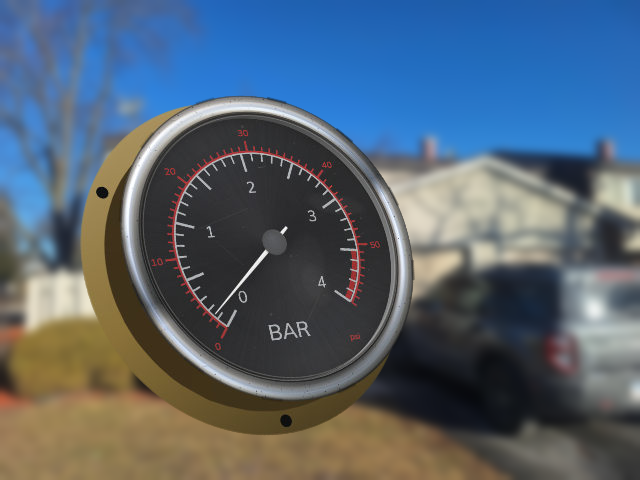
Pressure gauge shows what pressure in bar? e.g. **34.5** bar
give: **0.15** bar
